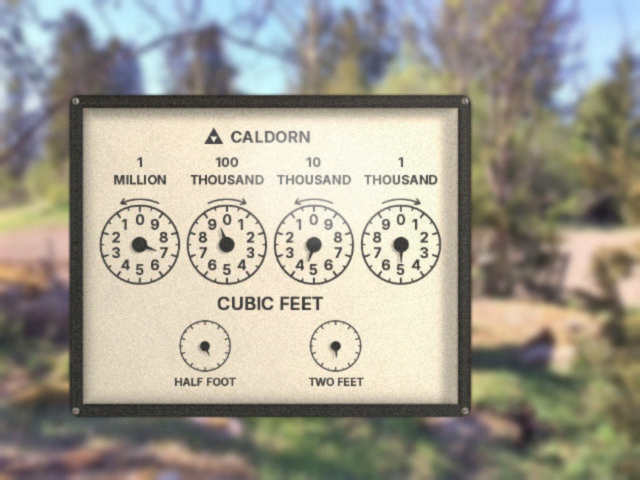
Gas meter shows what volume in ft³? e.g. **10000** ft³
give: **694500** ft³
